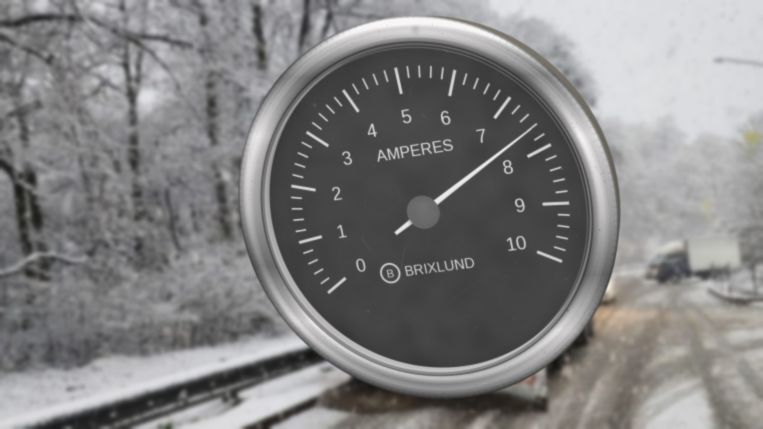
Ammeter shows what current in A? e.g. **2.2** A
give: **7.6** A
